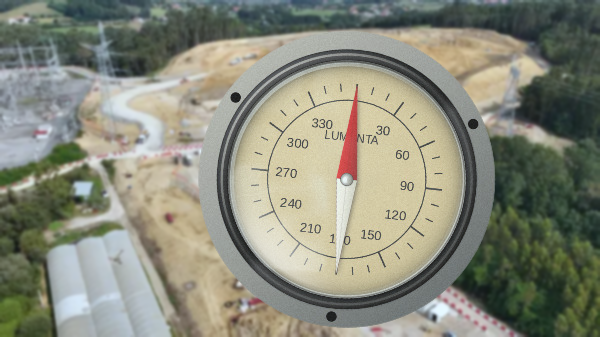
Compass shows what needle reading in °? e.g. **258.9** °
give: **0** °
